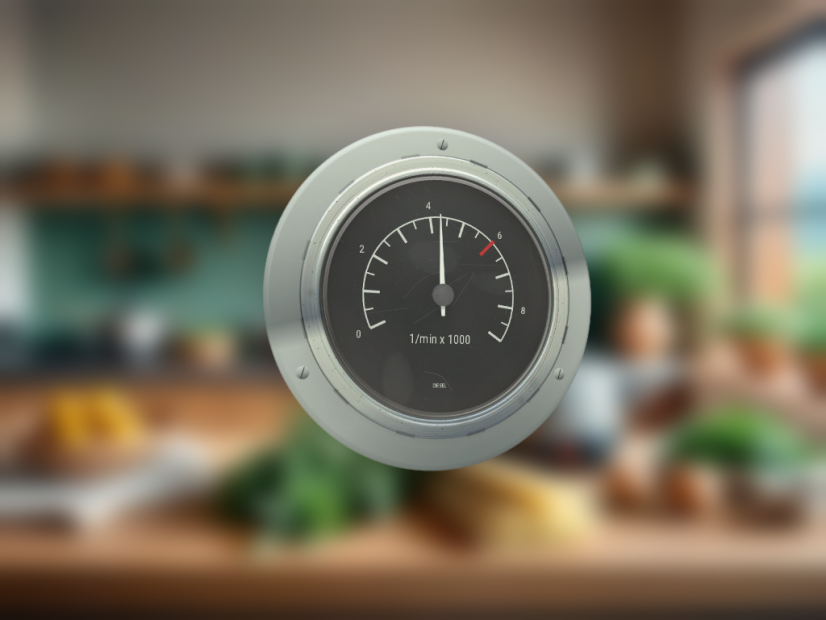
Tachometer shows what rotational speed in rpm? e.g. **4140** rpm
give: **4250** rpm
